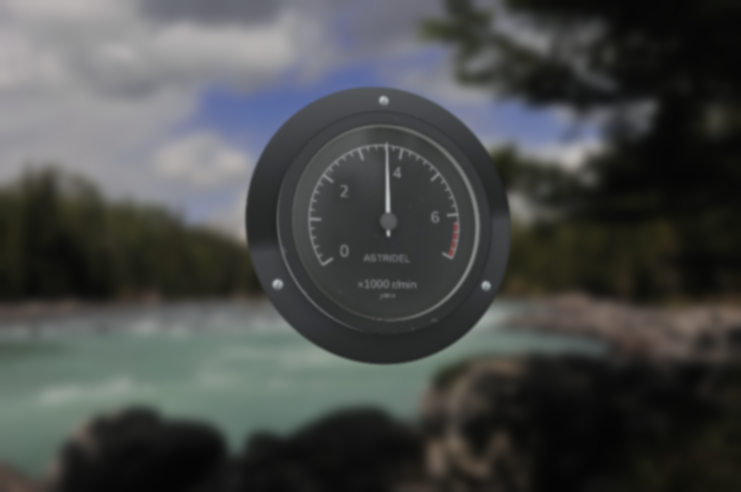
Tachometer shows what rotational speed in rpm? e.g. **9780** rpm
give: **3600** rpm
